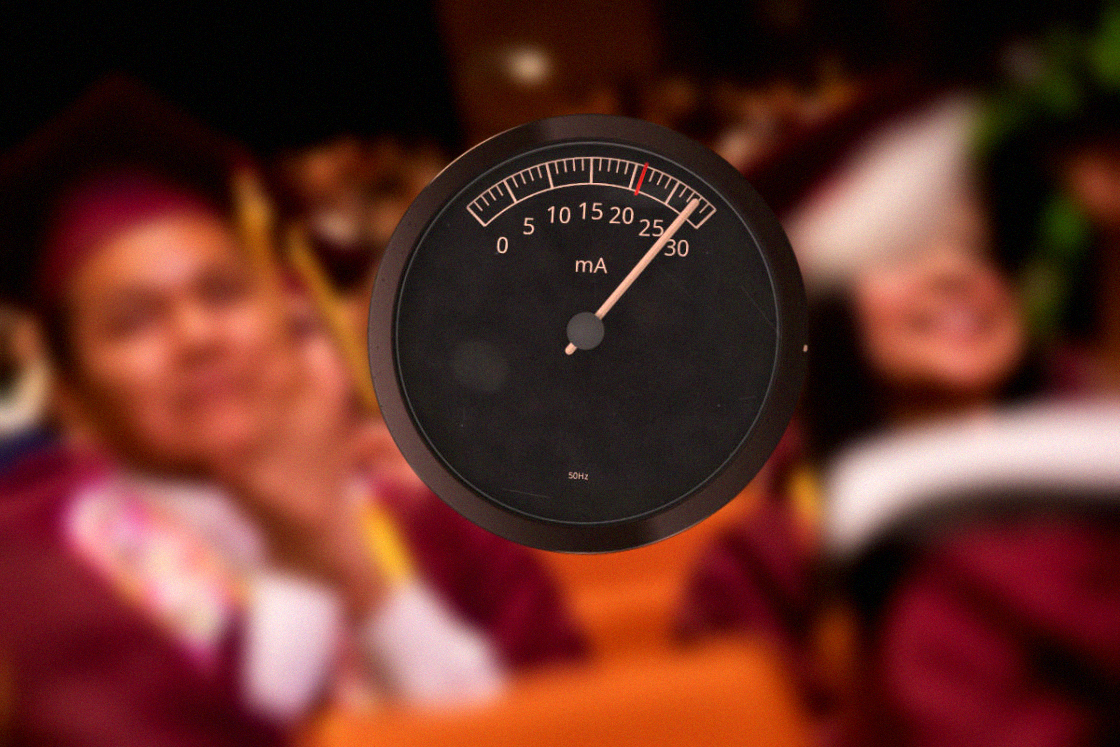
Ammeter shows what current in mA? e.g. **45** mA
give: **28** mA
